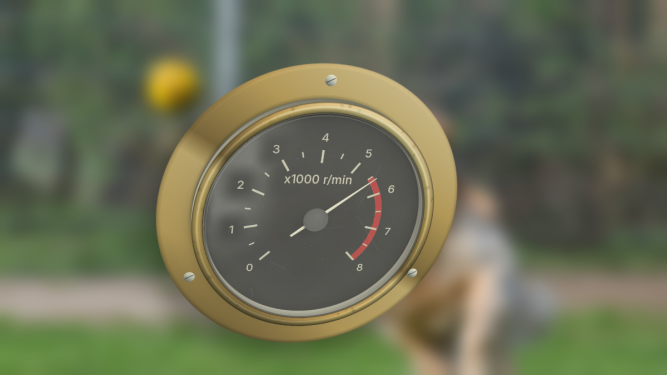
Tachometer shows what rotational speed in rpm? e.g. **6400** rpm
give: **5500** rpm
